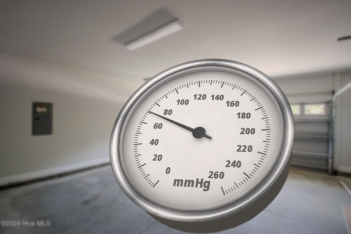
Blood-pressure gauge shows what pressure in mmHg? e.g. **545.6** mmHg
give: **70** mmHg
